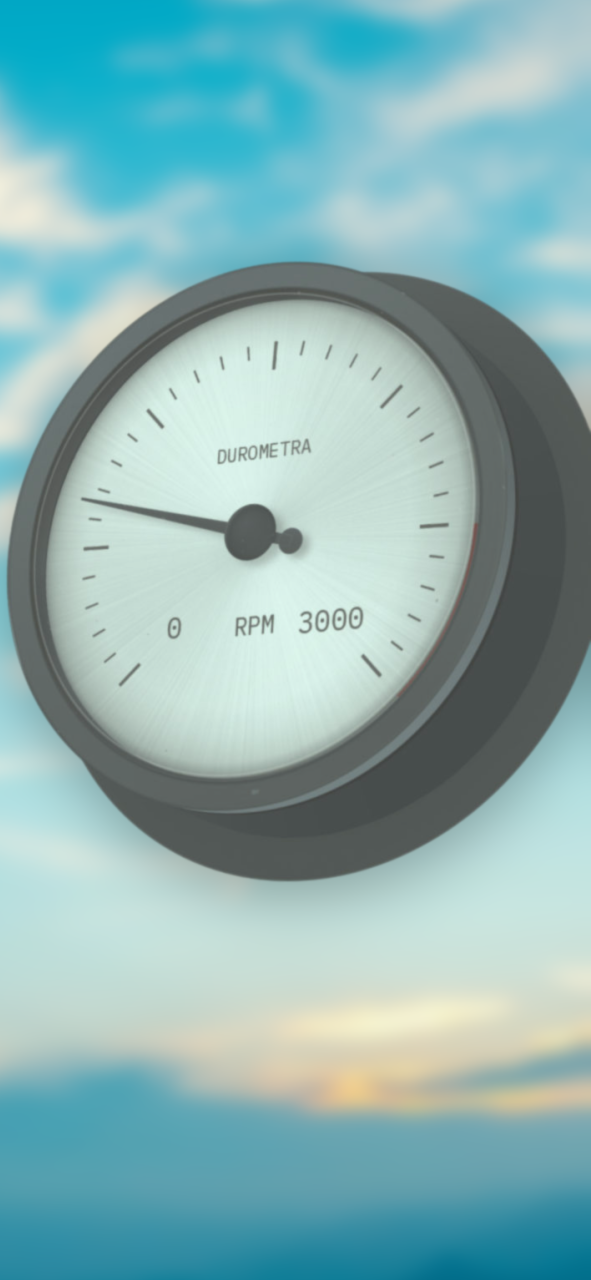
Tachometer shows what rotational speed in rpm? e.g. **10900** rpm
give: **650** rpm
